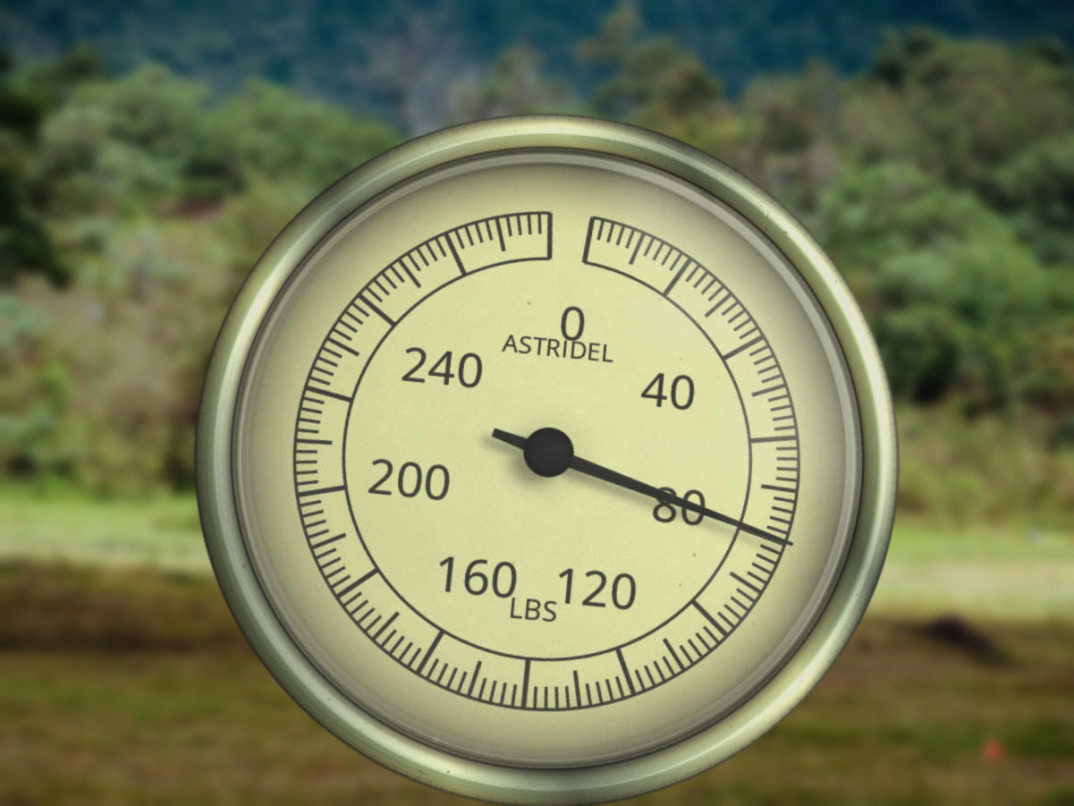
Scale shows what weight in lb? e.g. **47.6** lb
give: **80** lb
